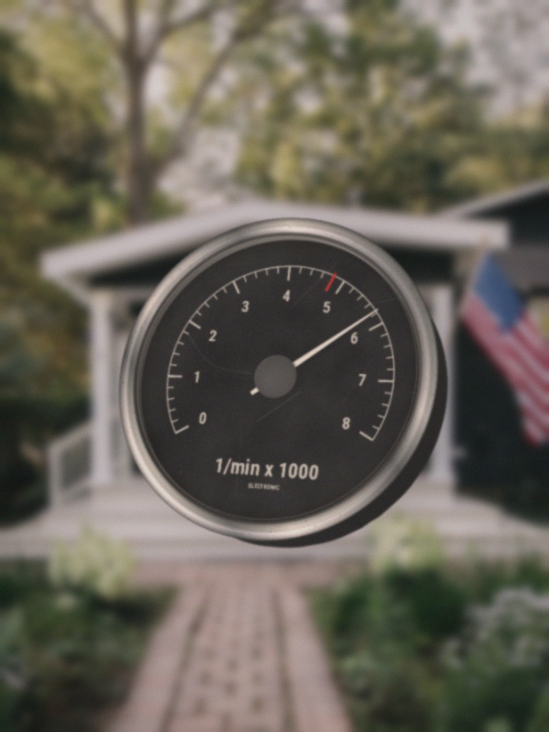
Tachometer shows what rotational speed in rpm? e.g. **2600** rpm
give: **5800** rpm
